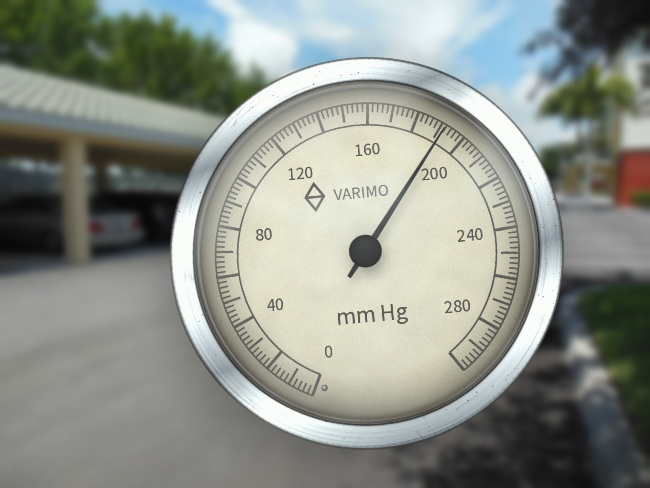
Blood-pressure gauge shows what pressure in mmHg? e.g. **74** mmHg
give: **192** mmHg
